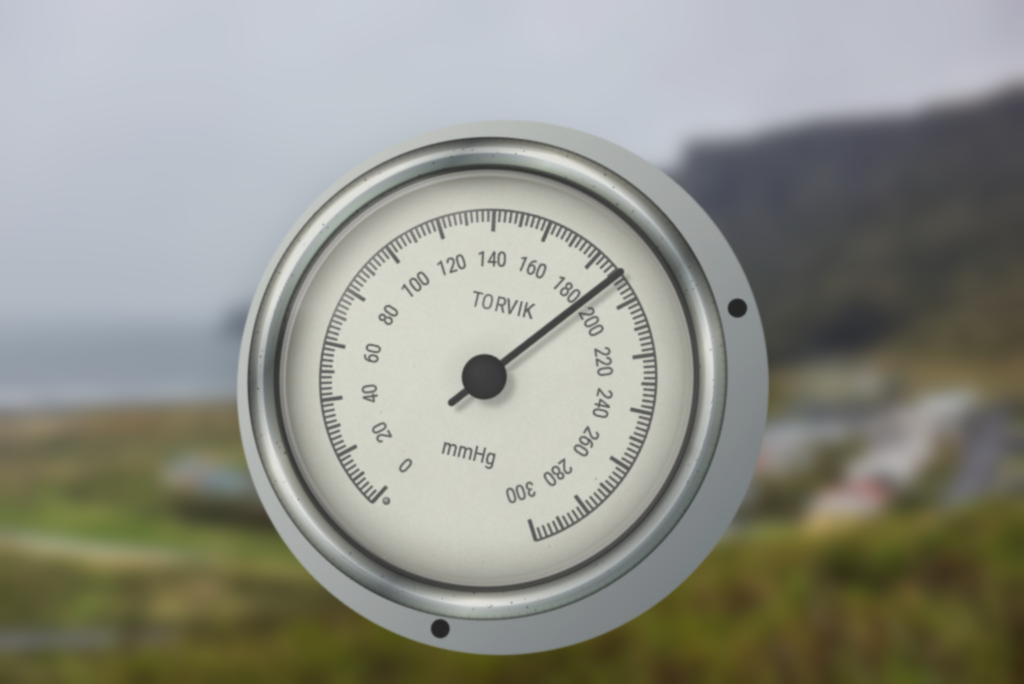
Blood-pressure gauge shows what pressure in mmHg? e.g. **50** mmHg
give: **190** mmHg
